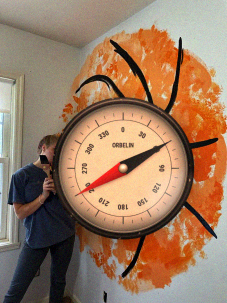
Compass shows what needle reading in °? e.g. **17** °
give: **240** °
